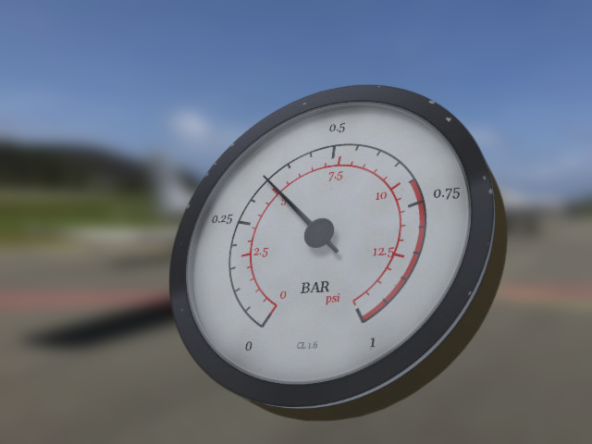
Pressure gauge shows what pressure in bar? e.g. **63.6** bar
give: **0.35** bar
